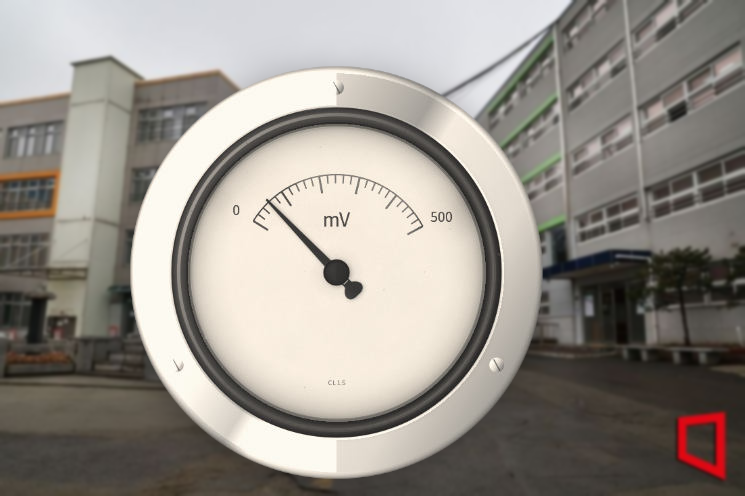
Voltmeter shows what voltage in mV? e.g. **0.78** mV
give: **60** mV
